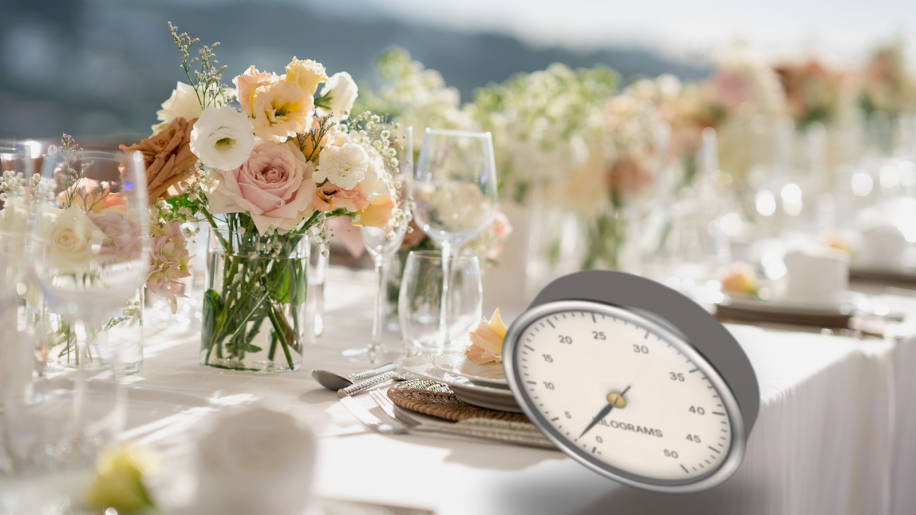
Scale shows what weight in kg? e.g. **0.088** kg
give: **2** kg
